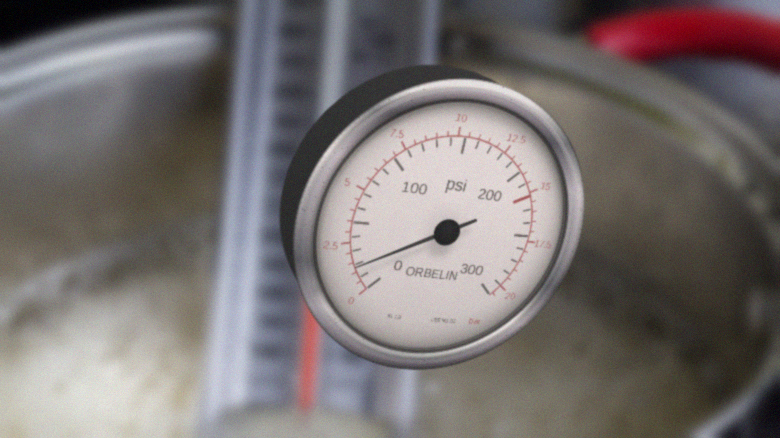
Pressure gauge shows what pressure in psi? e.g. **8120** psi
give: **20** psi
